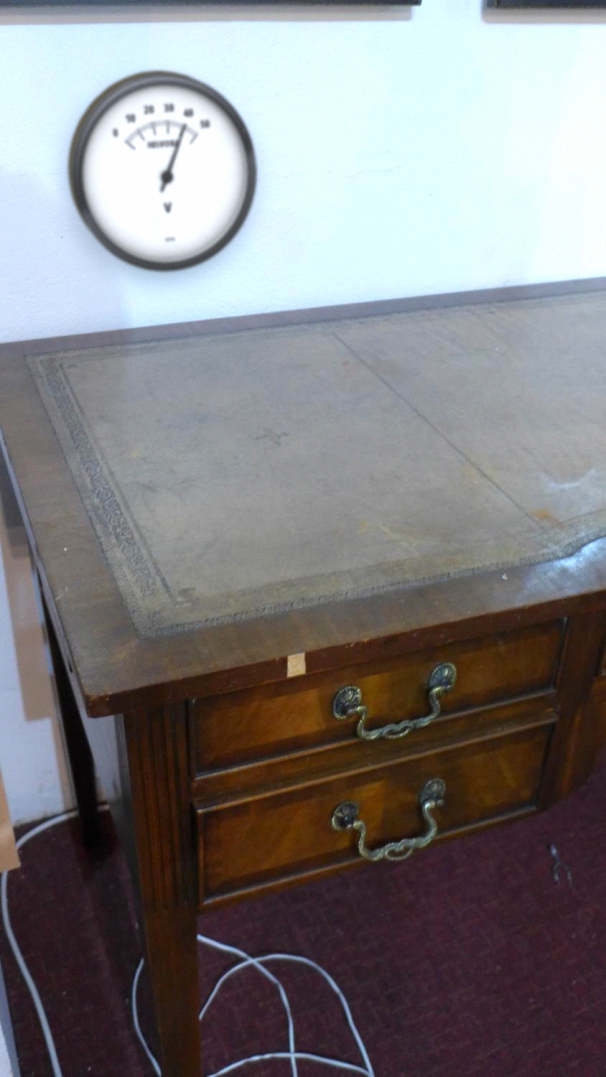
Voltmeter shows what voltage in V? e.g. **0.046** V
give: **40** V
